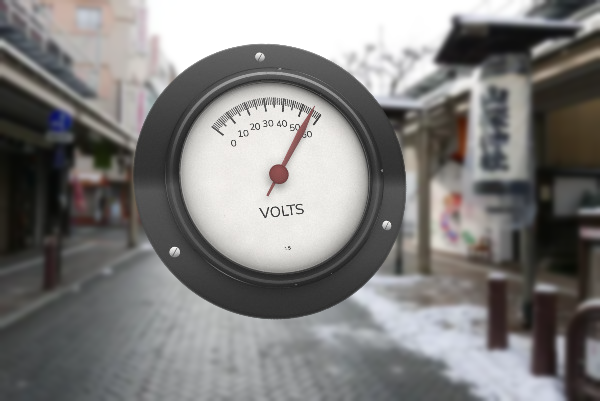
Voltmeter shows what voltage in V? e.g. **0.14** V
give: **55** V
